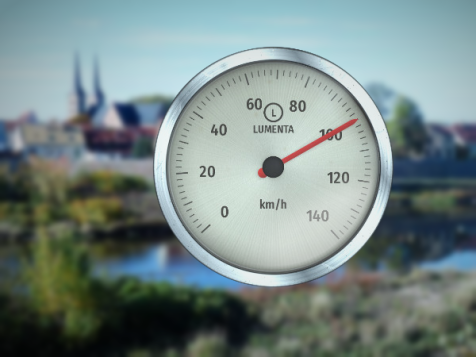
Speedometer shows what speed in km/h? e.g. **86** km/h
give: **100** km/h
